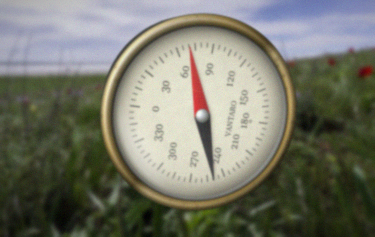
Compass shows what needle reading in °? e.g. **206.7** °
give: **70** °
